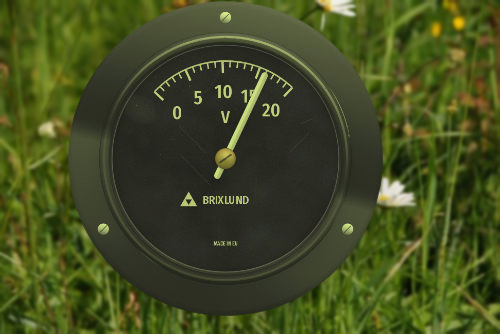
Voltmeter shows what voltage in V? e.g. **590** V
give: **16** V
